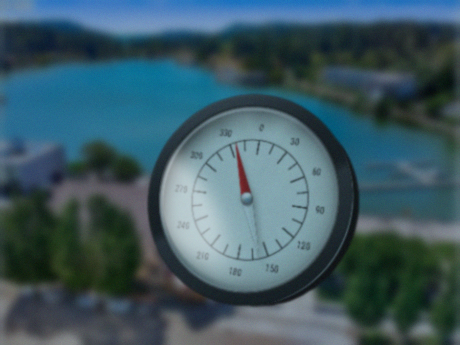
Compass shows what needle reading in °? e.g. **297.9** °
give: **337.5** °
